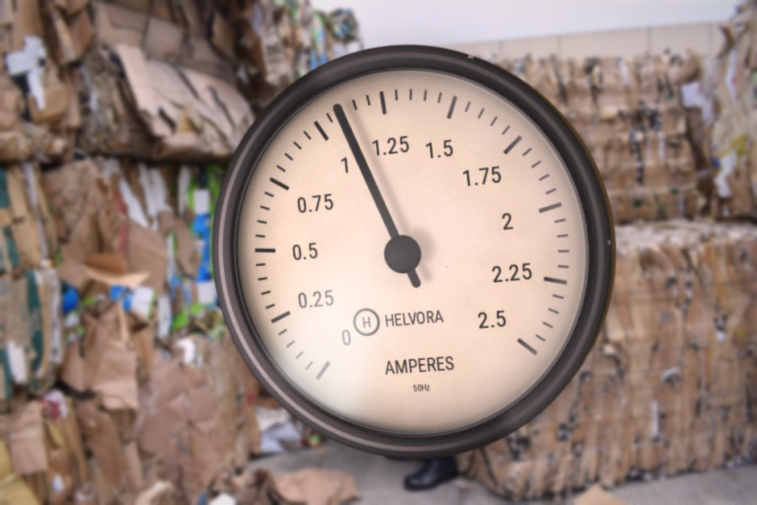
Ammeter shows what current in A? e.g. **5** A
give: **1.1** A
